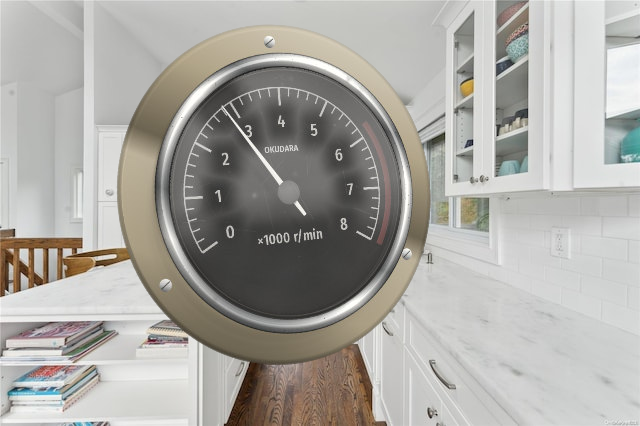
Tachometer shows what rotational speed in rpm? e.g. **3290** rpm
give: **2800** rpm
